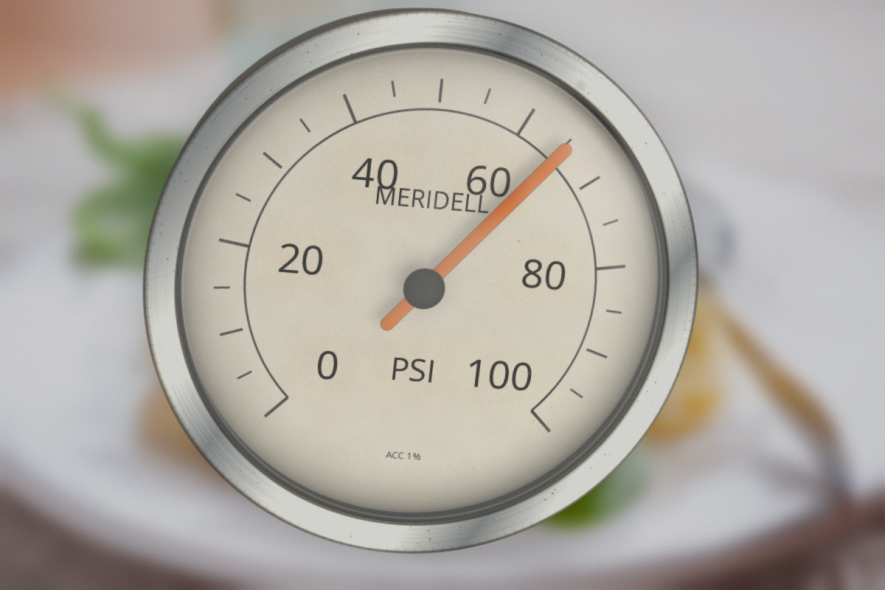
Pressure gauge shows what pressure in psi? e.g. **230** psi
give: **65** psi
